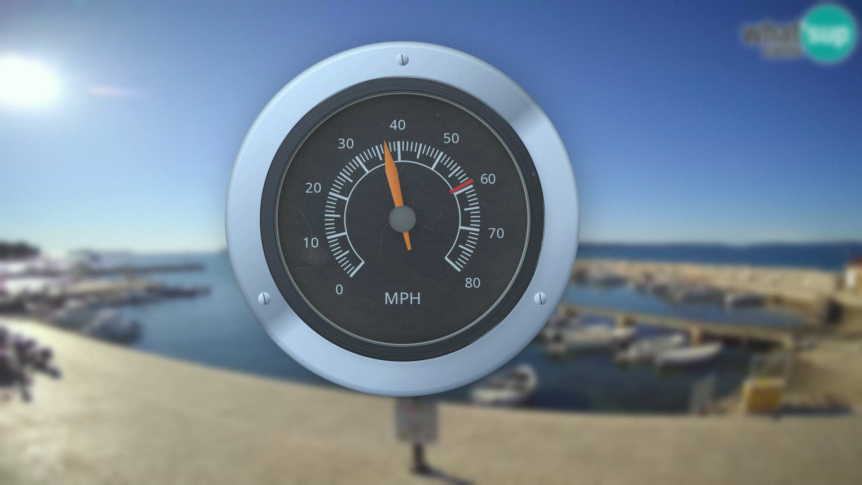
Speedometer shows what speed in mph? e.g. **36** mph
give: **37** mph
